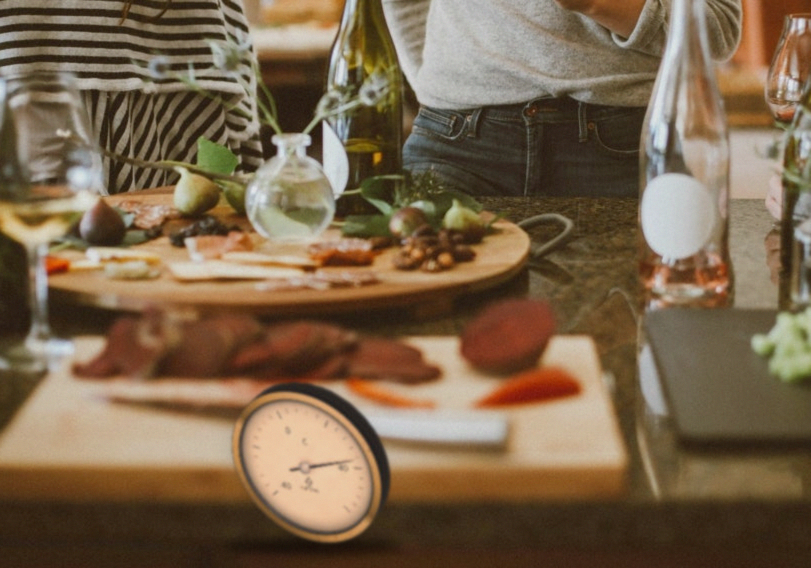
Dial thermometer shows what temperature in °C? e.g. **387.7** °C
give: **36** °C
